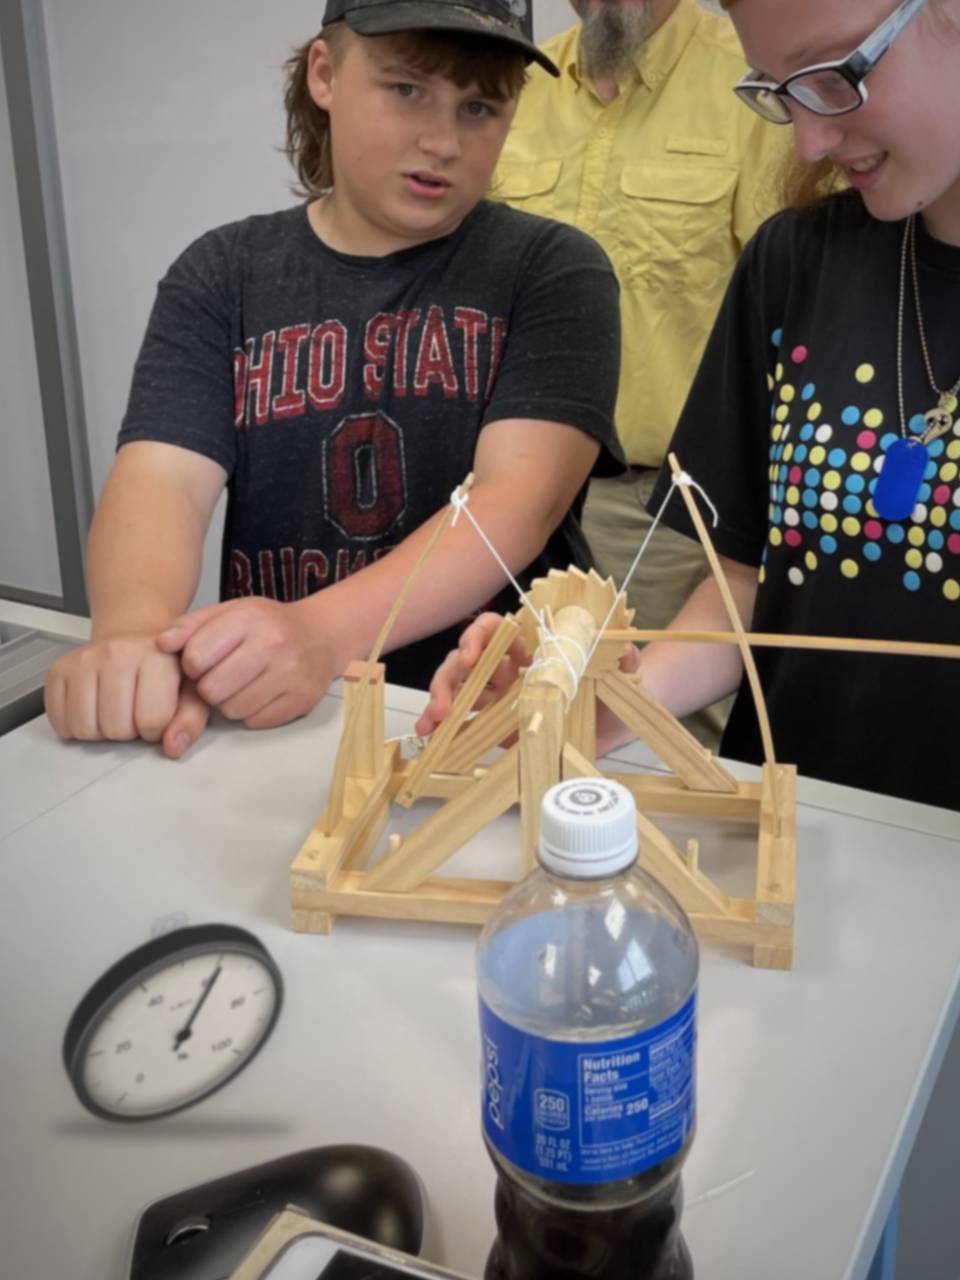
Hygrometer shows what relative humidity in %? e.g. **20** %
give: **60** %
